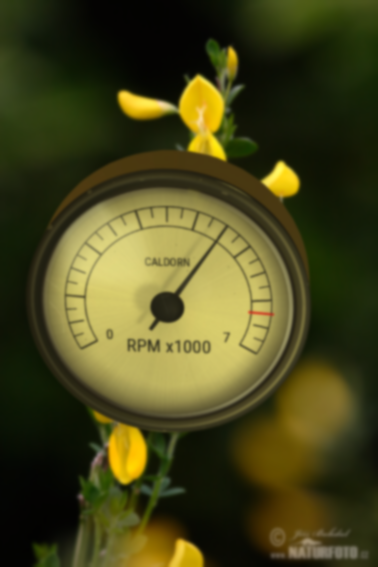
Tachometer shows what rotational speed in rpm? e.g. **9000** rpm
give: **4500** rpm
